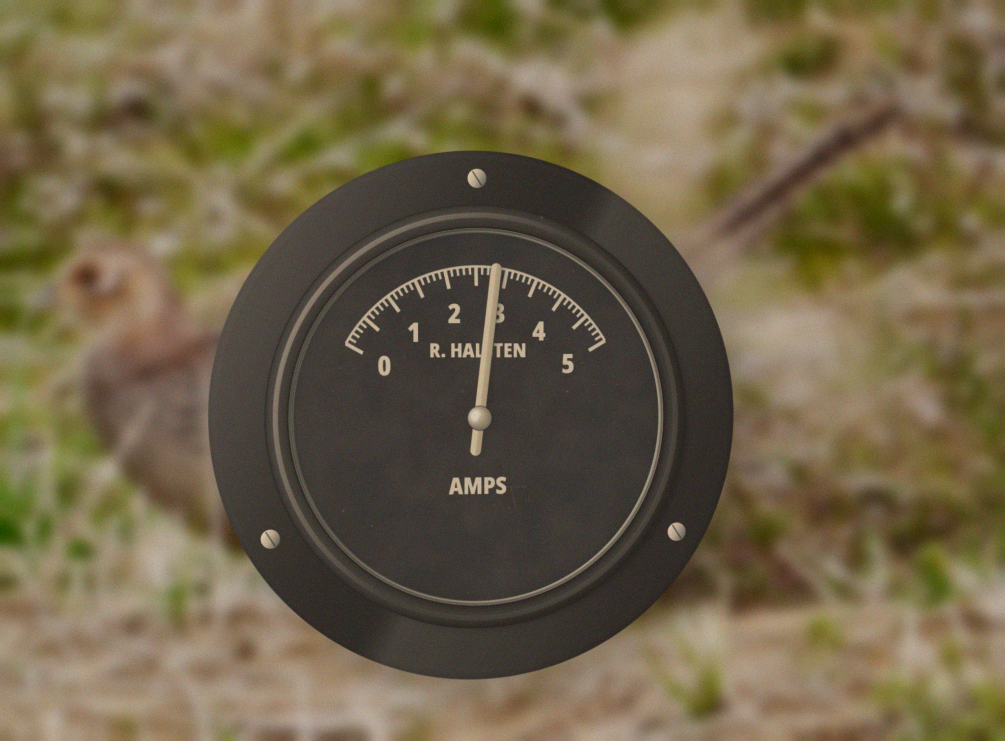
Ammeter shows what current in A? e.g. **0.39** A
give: **2.8** A
